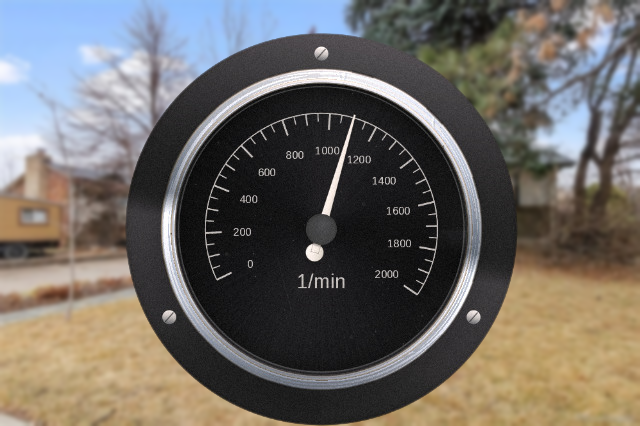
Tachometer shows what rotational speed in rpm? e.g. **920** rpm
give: **1100** rpm
